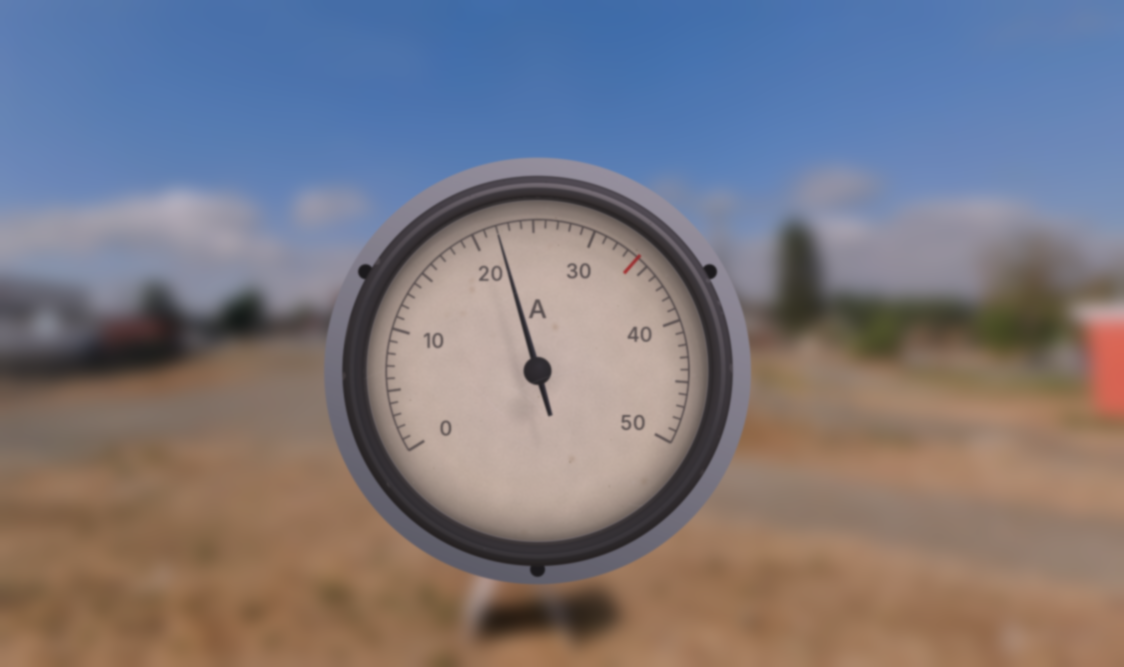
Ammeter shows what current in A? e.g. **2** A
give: **22** A
